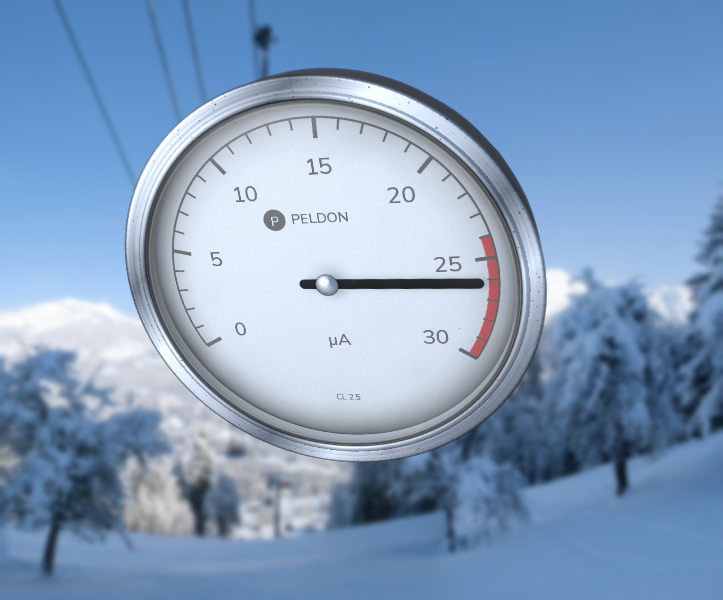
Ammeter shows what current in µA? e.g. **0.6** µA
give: **26** µA
